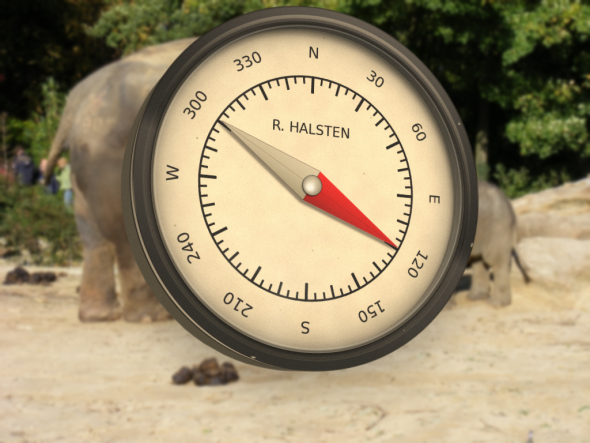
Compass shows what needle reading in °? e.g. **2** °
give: **120** °
